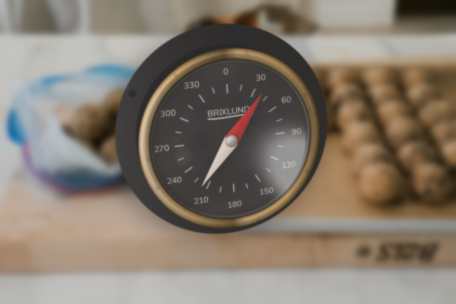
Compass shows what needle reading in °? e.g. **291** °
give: **37.5** °
